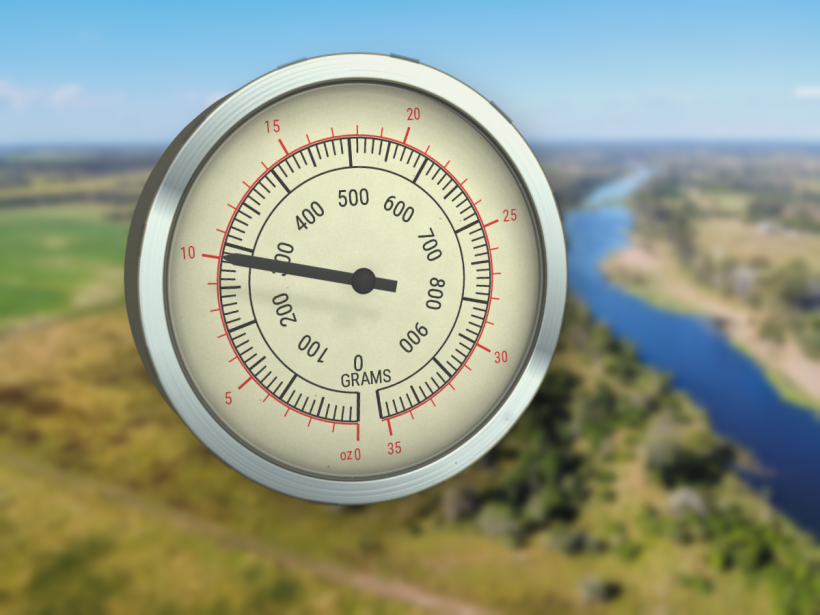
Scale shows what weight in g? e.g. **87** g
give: **285** g
